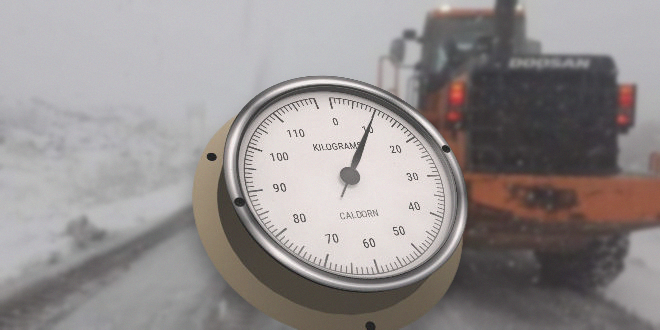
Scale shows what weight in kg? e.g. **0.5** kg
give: **10** kg
